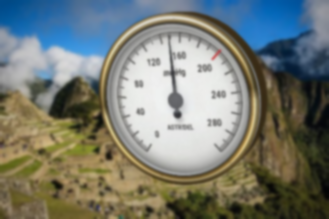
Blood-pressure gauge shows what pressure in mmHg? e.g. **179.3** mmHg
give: **150** mmHg
